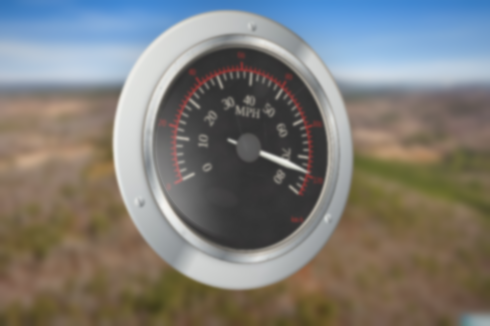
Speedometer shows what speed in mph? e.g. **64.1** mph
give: **74** mph
